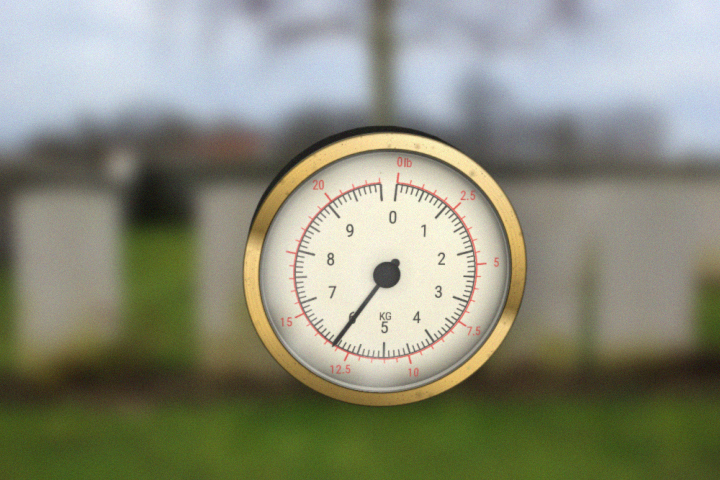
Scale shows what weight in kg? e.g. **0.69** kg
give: **6** kg
